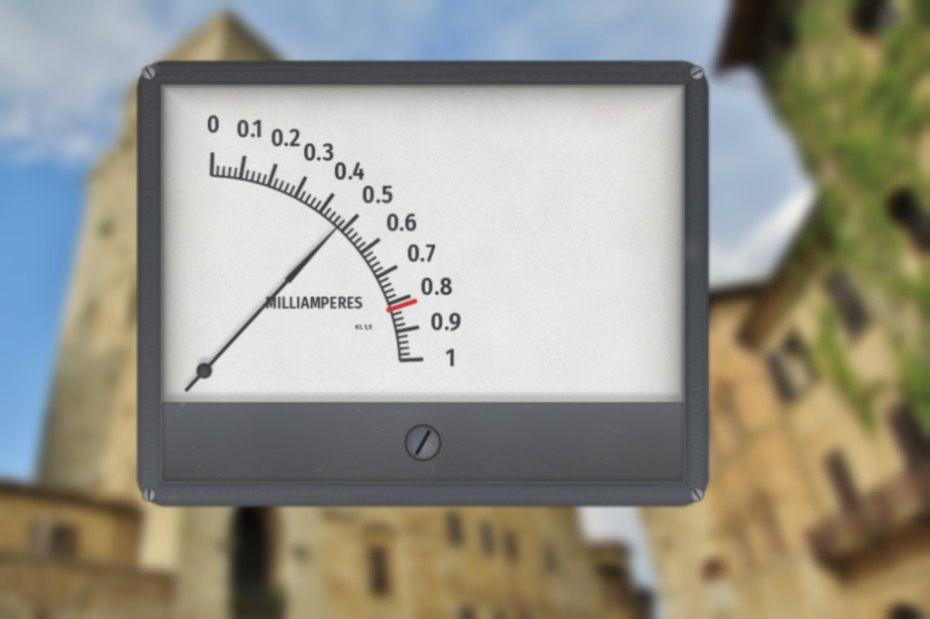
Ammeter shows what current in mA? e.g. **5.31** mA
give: **0.48** mA
